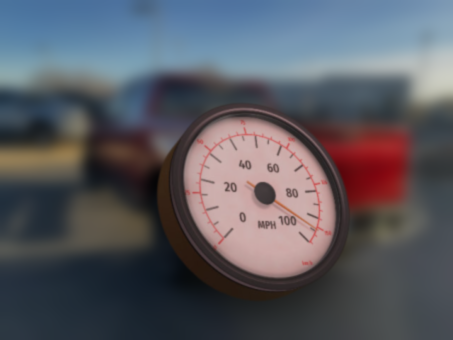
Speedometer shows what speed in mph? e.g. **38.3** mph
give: **95** mph
